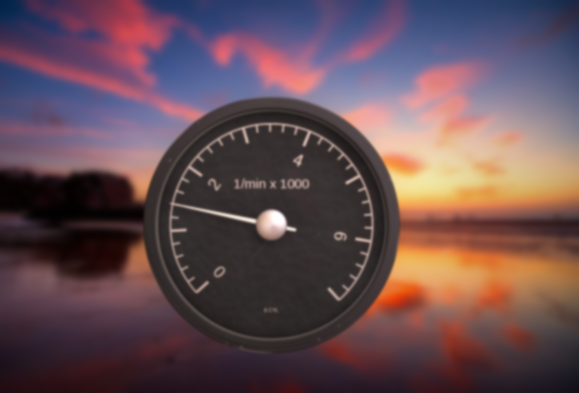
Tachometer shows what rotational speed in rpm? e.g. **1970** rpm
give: **1400** rpm
